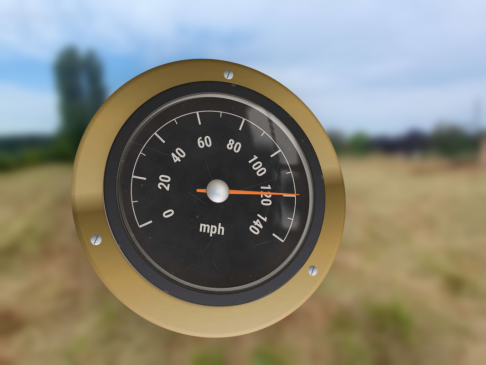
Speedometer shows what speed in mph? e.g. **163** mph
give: **120** mph
